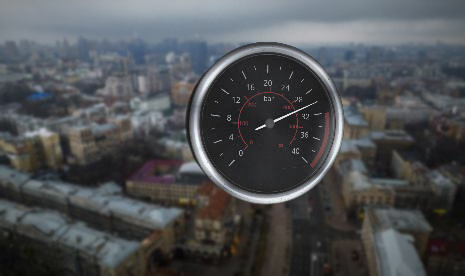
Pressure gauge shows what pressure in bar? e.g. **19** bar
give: **30** bar
